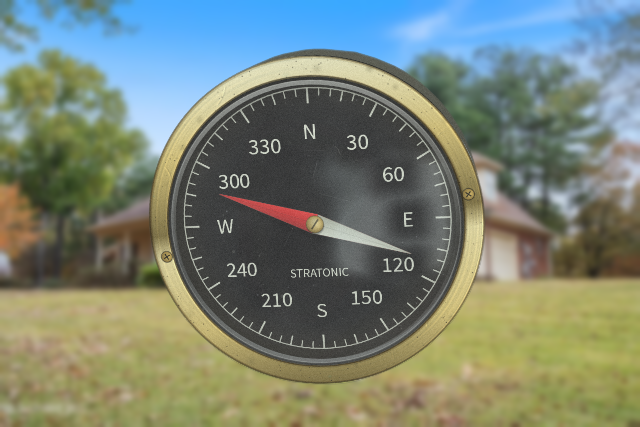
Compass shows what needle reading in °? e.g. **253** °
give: **290** °
